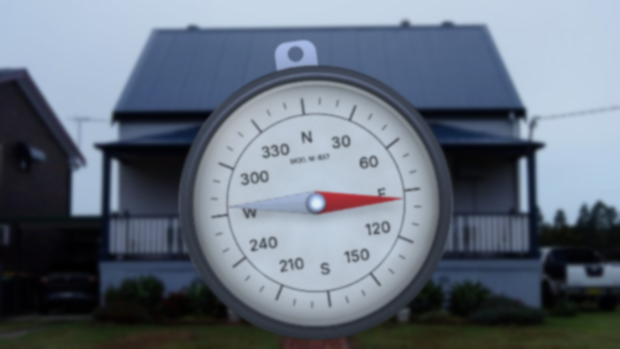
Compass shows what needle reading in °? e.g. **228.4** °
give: **95** °
